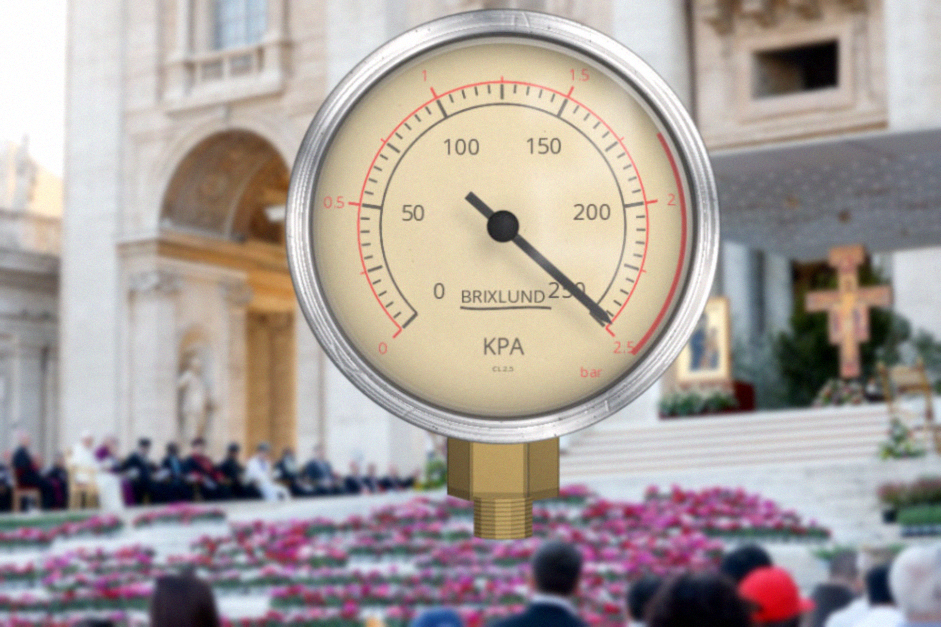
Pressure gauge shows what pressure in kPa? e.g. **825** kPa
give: **247.5** kPa
